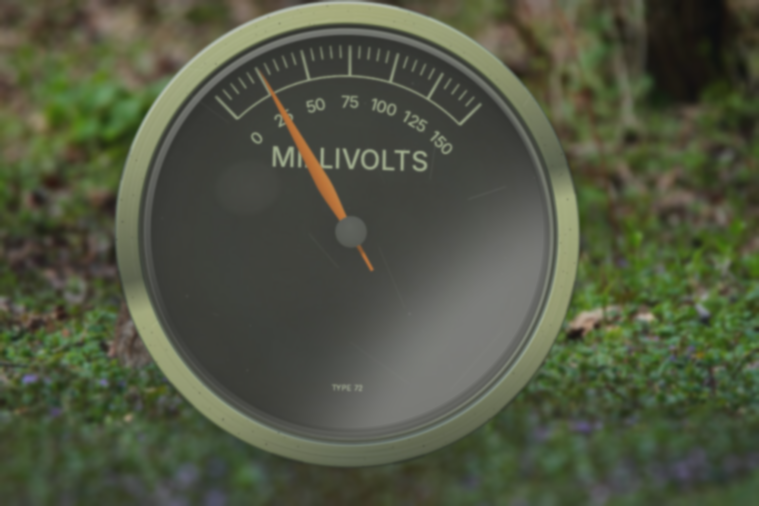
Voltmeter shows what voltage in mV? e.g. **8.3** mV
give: **25** mV
